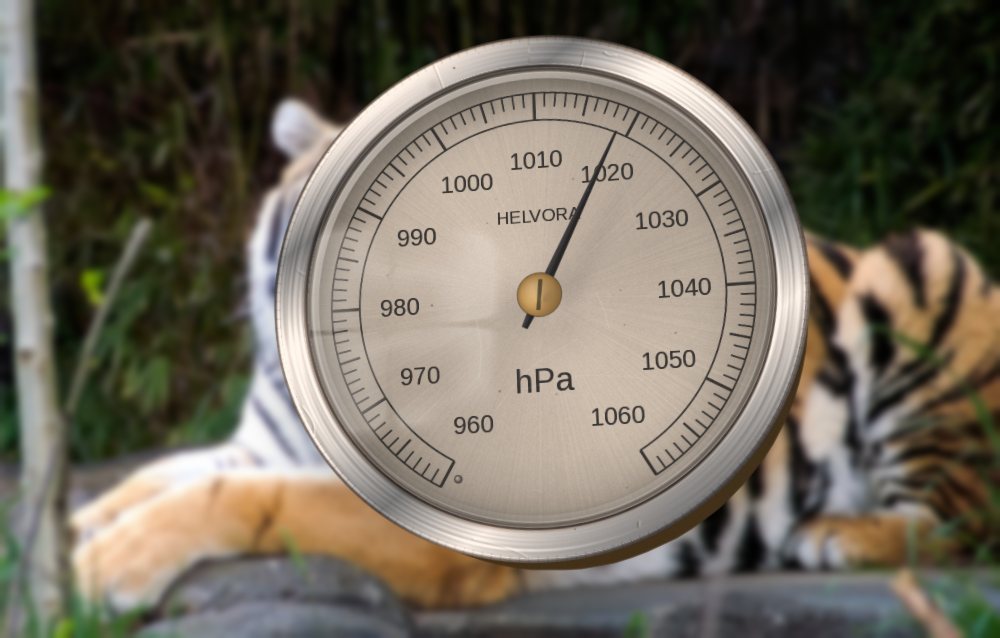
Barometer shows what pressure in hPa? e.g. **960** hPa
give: **1019** hPa
